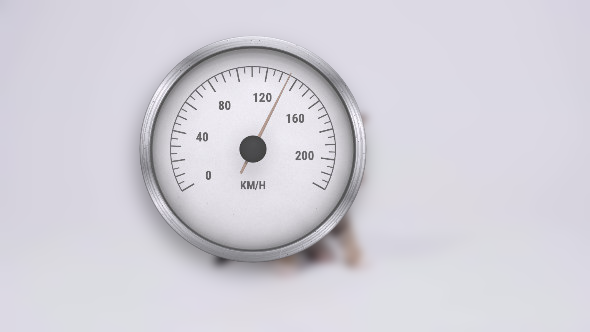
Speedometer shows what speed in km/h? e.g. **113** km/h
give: **135** km/h
